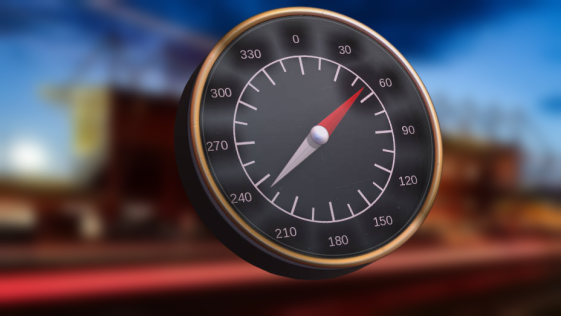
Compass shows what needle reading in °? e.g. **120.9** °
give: **52.5** °
